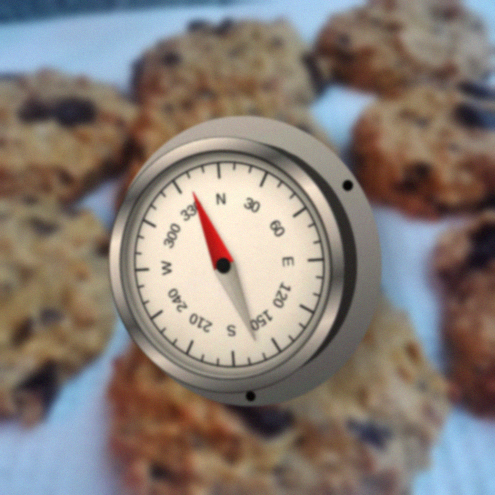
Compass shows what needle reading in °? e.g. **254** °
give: **340** °
